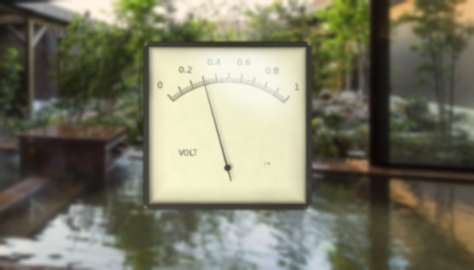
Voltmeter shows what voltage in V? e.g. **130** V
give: **0.3** V
